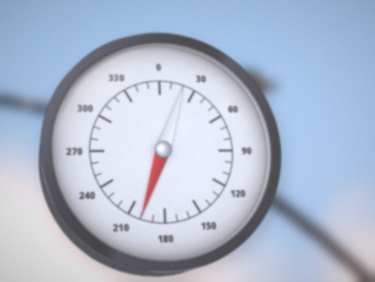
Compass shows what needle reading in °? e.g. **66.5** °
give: **200** °
